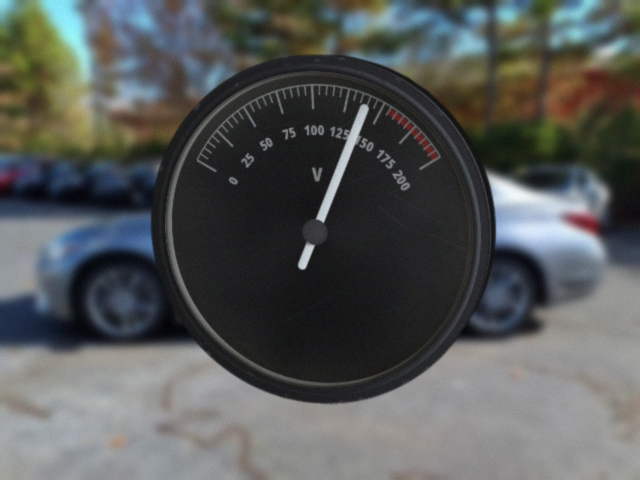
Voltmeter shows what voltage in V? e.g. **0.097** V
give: **140** V
